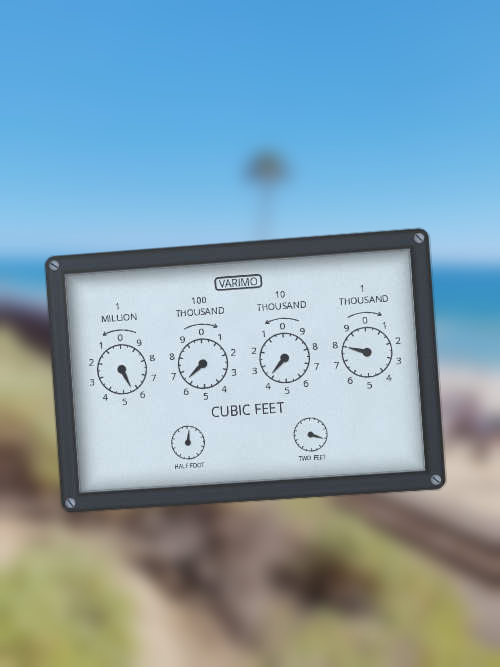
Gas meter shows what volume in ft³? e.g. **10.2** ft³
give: **563800** ft³
